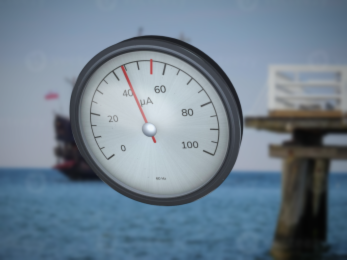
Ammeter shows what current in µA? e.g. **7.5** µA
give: **45** µA
